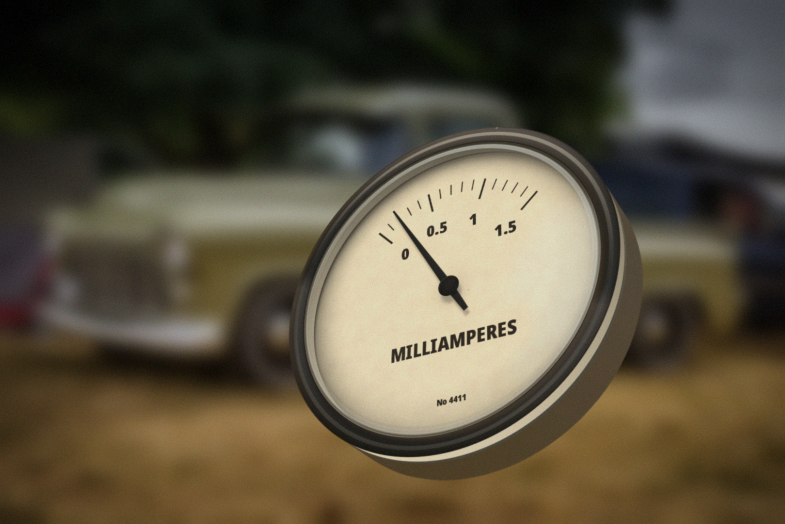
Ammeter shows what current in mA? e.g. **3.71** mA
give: **0.2** mA
